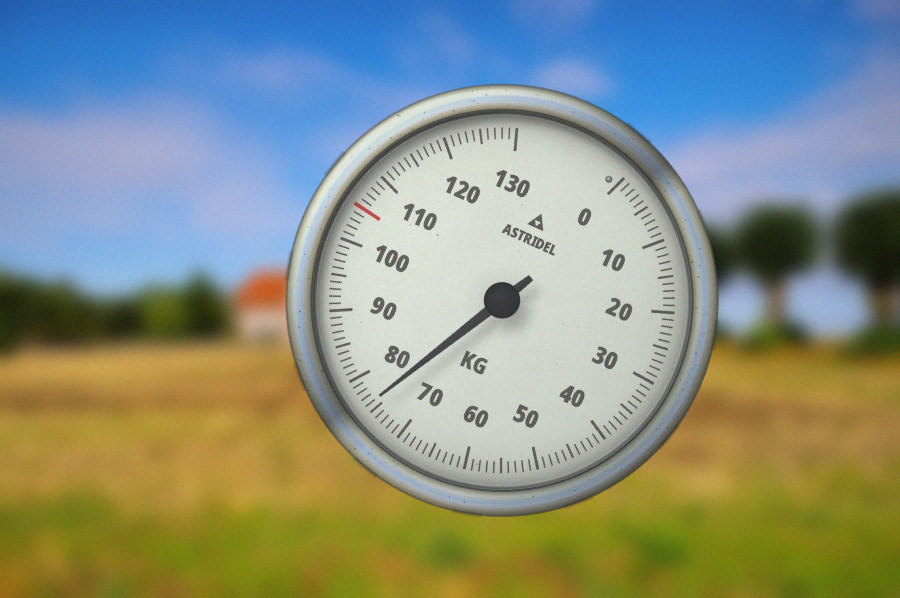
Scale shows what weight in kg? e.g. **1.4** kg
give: **76** kg
